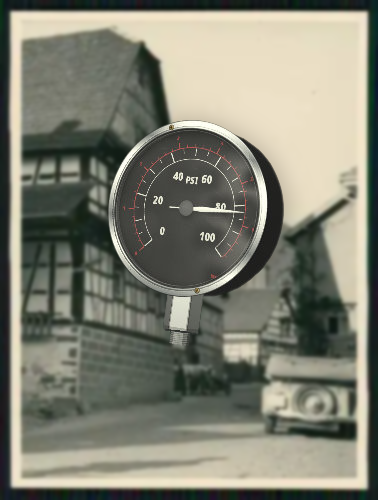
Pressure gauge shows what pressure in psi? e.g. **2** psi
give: **82.5** psi
